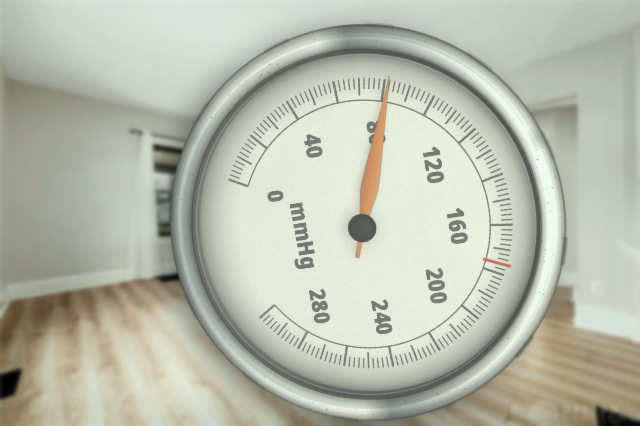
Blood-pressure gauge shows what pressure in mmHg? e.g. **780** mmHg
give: **82** mmHg
